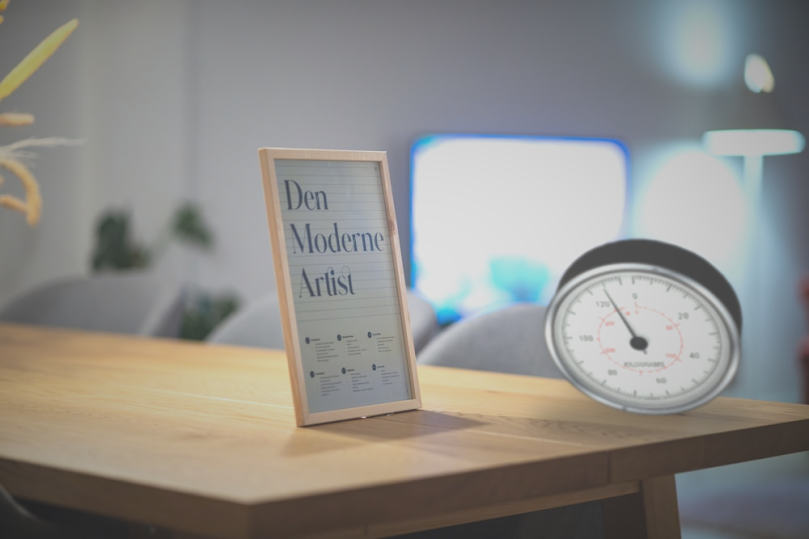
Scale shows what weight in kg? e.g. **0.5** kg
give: **125** kg
